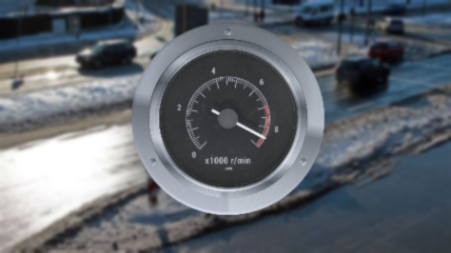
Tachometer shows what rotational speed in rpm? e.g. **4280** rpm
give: **8500** rpm
